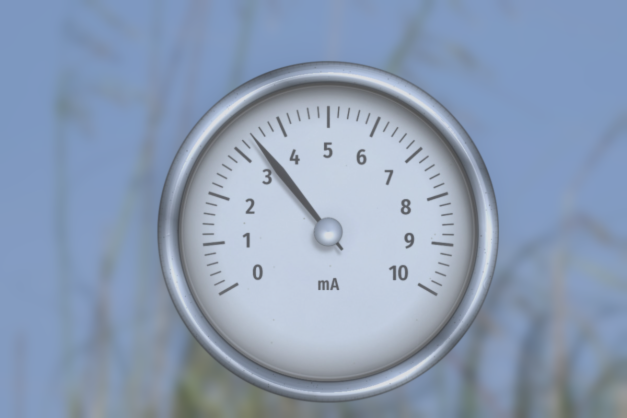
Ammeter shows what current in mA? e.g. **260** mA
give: **3.4** mA
